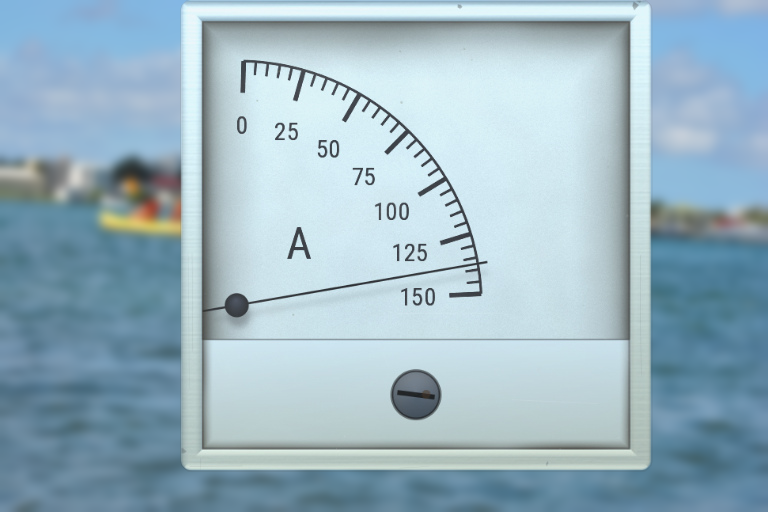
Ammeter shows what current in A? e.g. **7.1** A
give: **137.5** A
